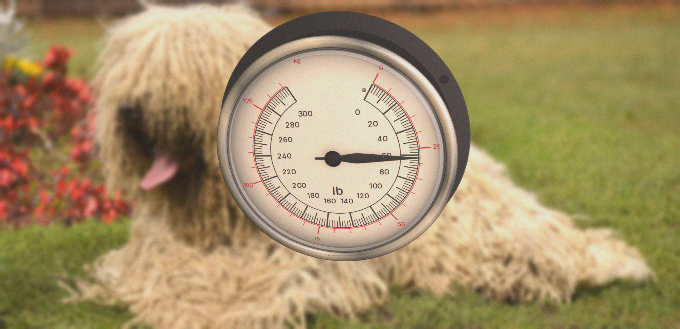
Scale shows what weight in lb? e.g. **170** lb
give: **60** lb
